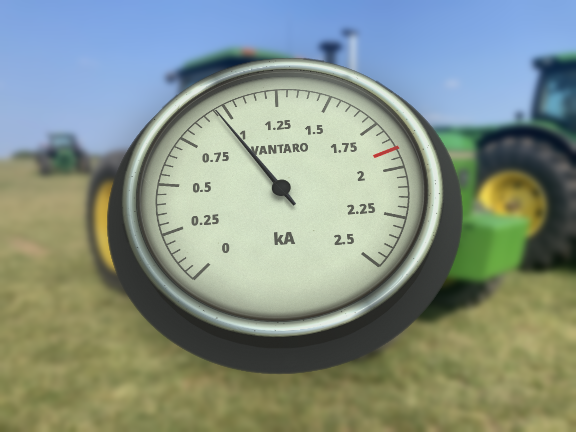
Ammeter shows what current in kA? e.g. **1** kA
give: **0.95** kA
